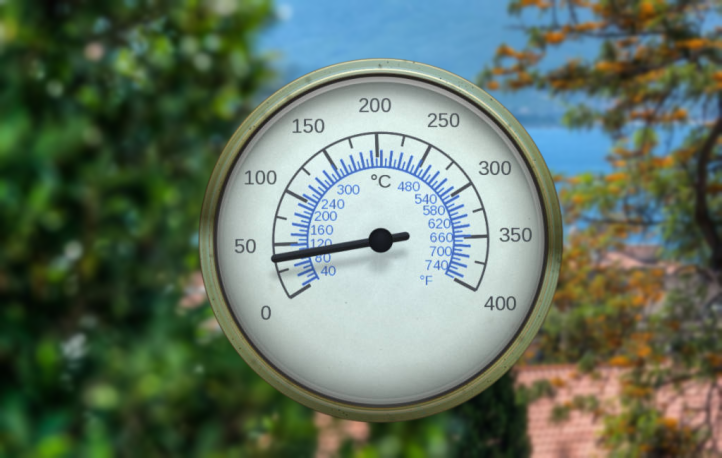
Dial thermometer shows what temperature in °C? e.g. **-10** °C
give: **37.5** °C
